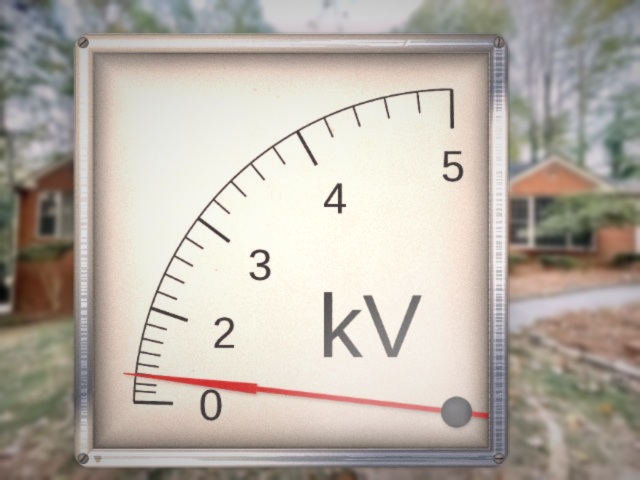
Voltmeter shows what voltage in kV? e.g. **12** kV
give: **1** kV
